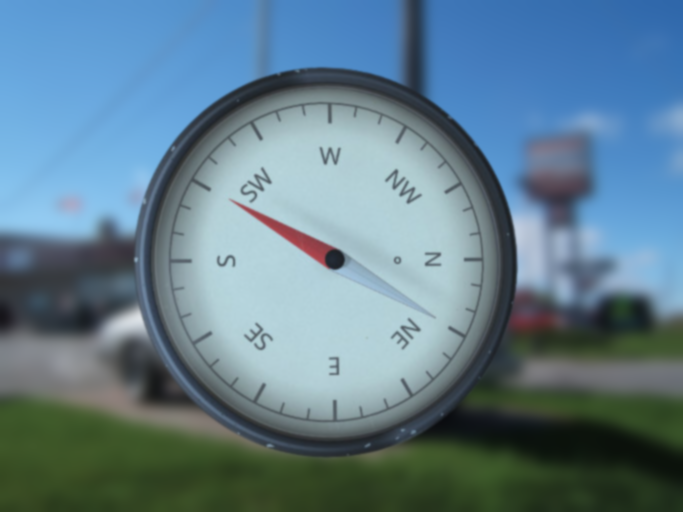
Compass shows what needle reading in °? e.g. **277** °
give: **210** °
